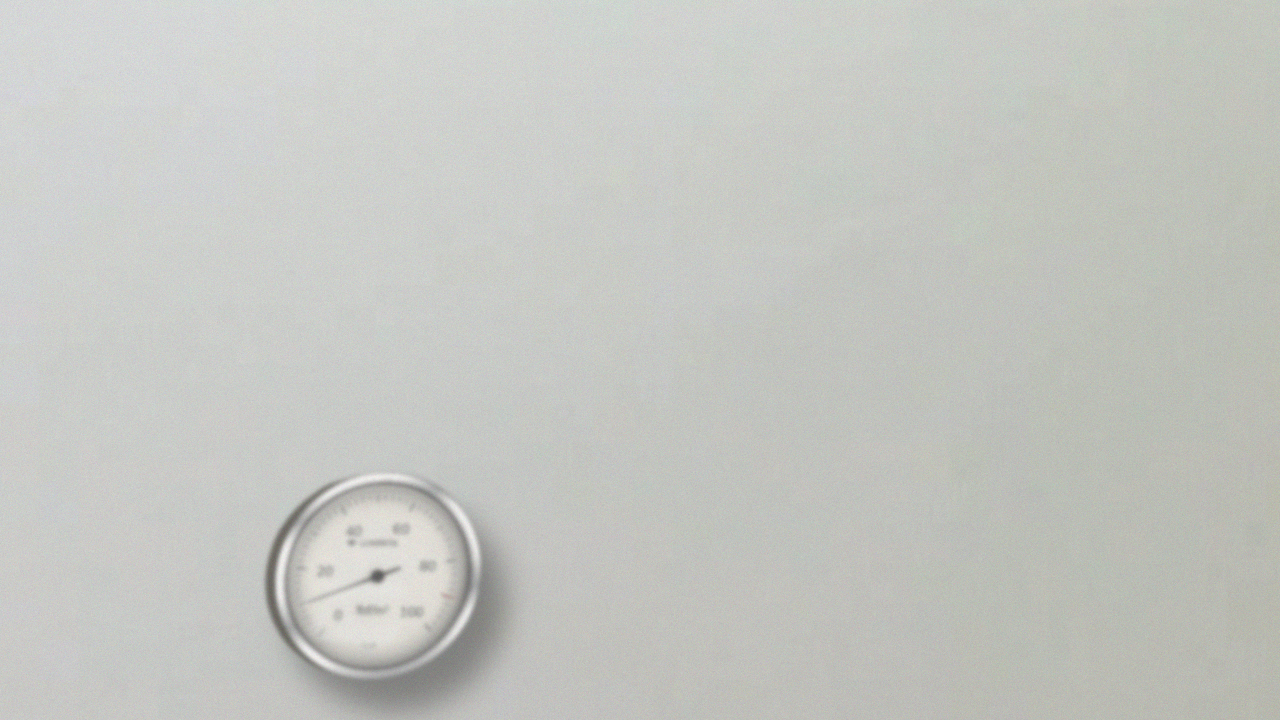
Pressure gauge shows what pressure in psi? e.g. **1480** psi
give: **10** psi
